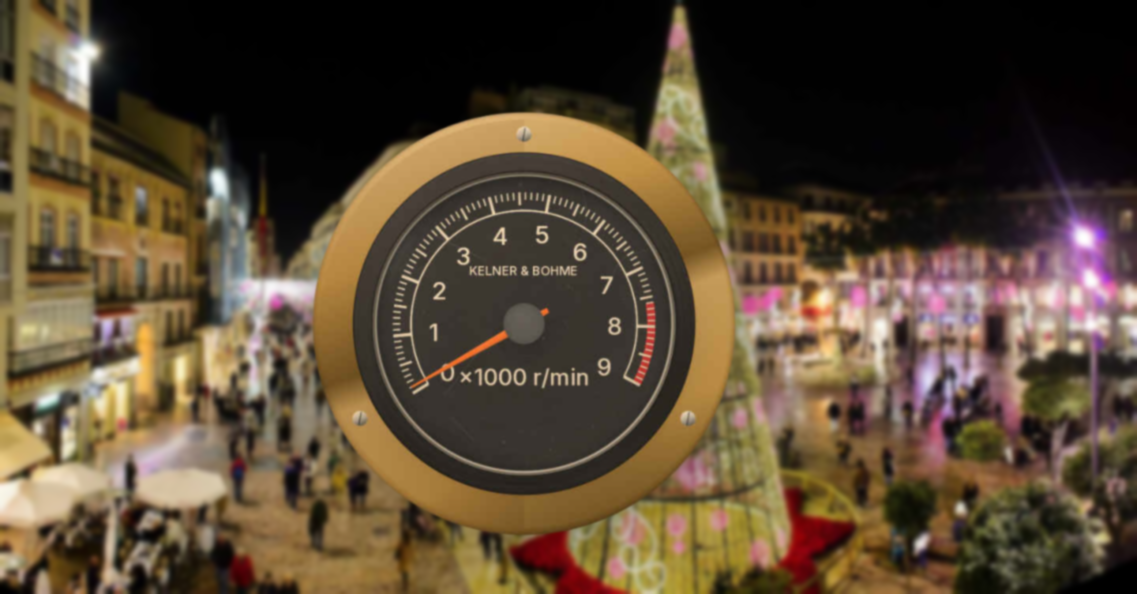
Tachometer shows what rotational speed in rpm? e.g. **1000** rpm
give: **100** rpm
